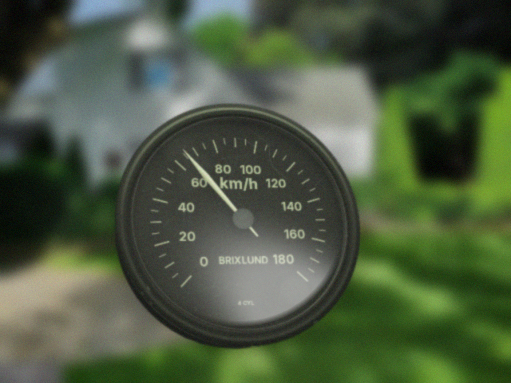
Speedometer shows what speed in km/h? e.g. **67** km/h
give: **65** km/h
